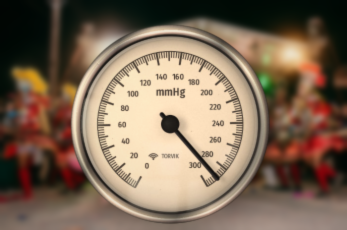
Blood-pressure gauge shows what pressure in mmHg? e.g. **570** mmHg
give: **290** mmHg
